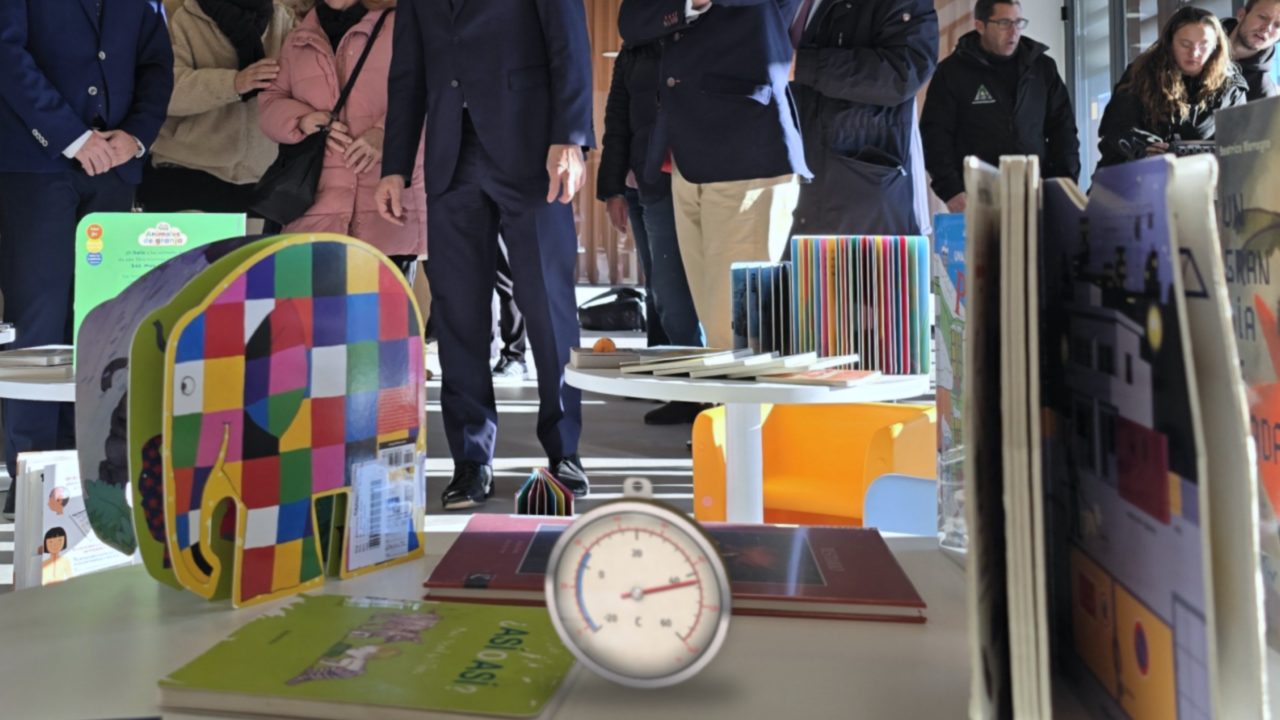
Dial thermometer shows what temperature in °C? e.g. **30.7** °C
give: **42** °C
